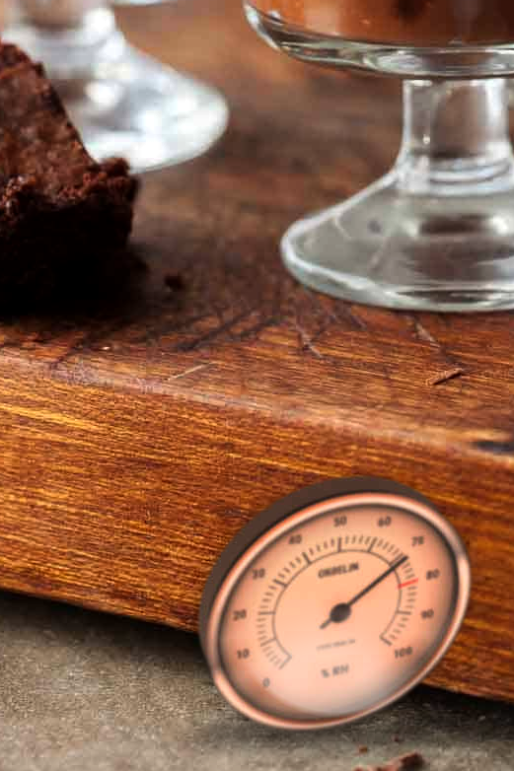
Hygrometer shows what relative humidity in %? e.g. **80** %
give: **70** %
